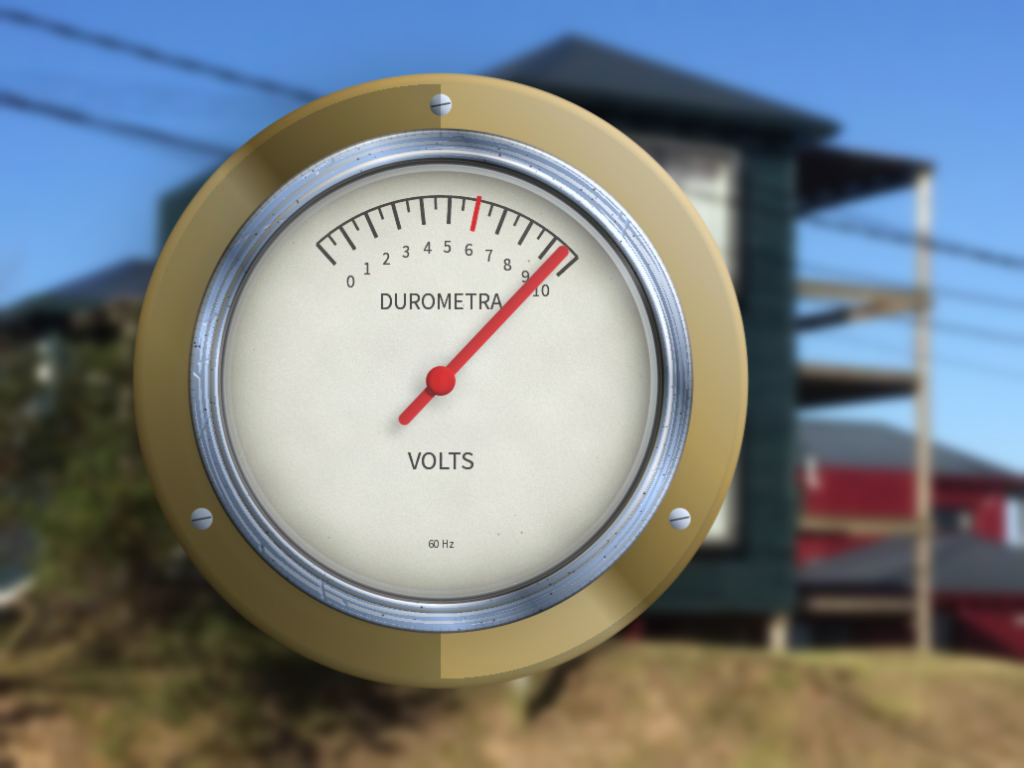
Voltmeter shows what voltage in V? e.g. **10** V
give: **9.5** V
